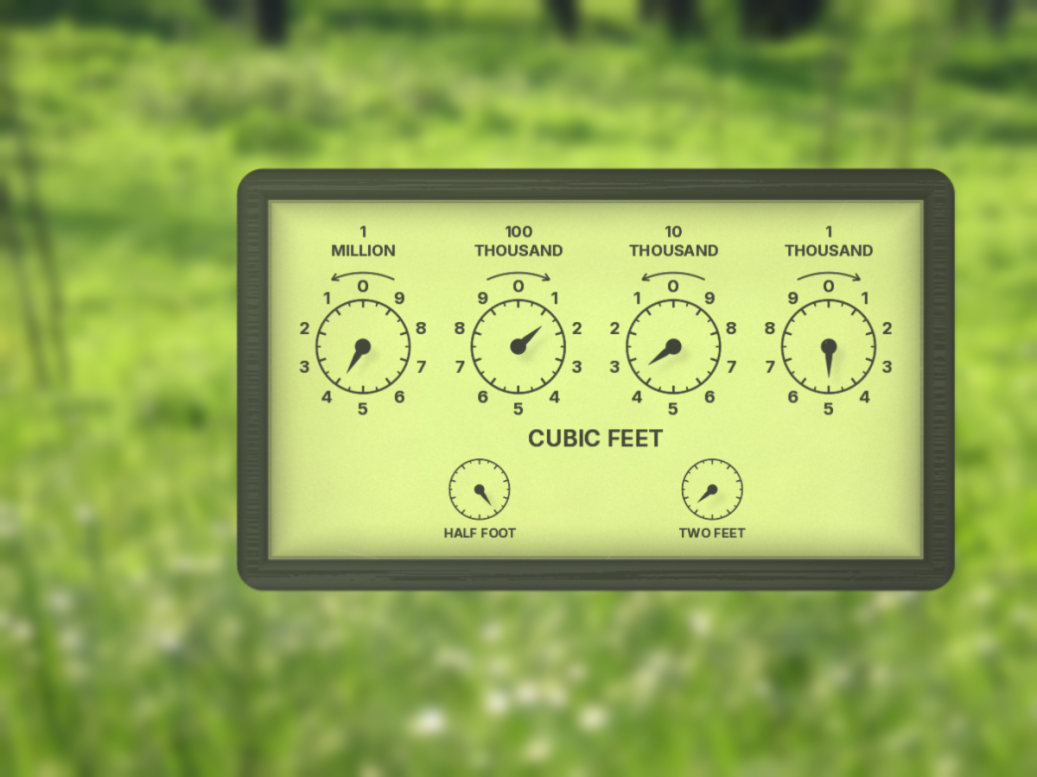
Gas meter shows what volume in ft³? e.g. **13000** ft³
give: **413500** ft³
